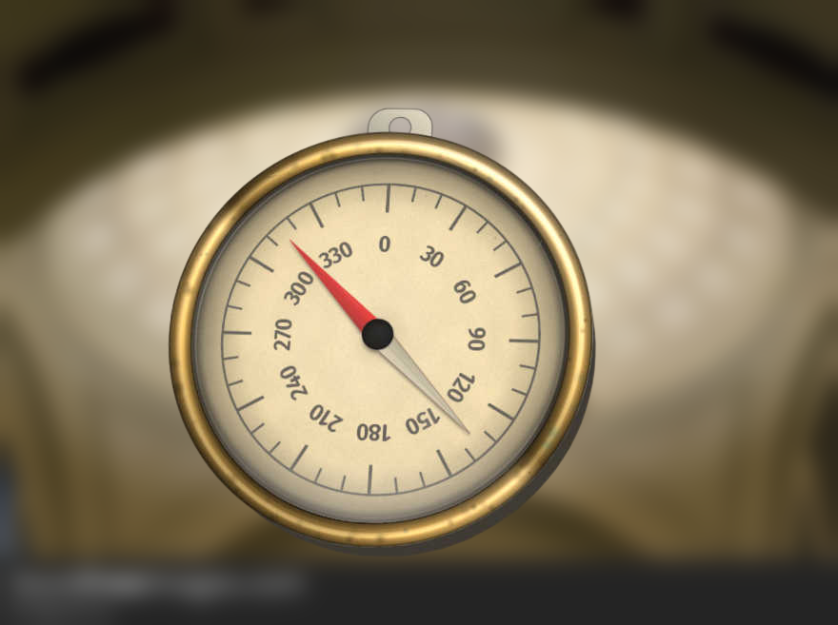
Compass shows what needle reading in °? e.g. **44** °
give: **315** °
